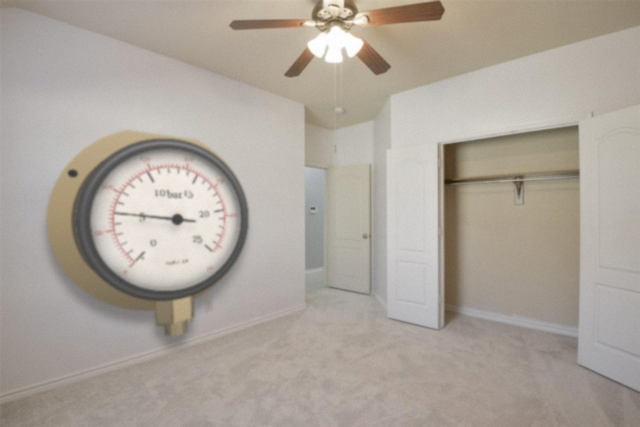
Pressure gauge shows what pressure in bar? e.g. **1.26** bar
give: **5** bar
